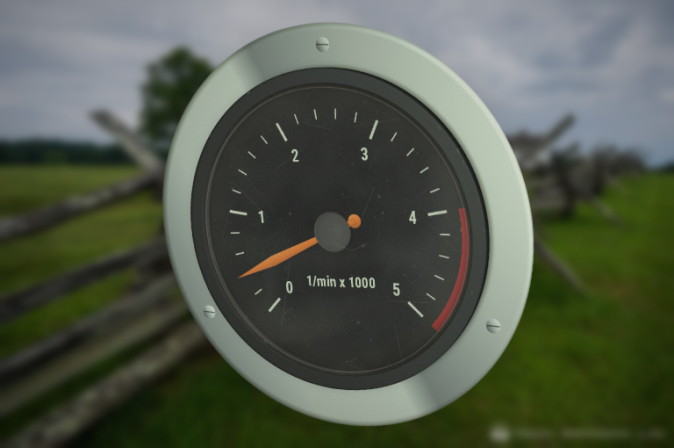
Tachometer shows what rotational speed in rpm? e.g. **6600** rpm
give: **400** rpm
